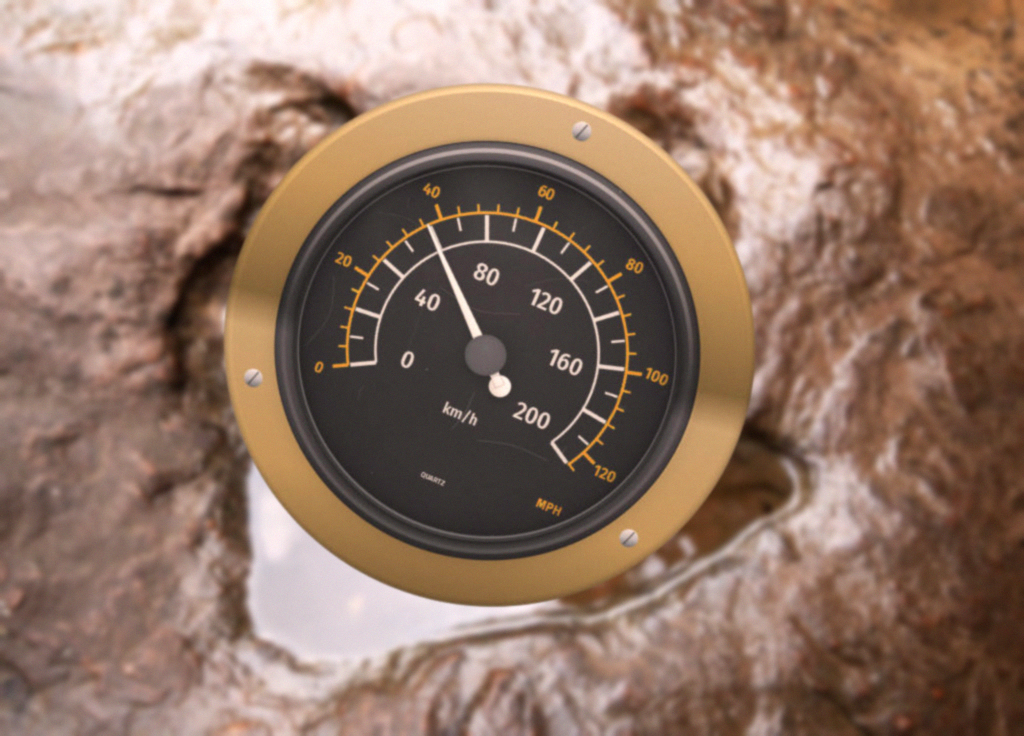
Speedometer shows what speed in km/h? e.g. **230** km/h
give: **60** km/h
